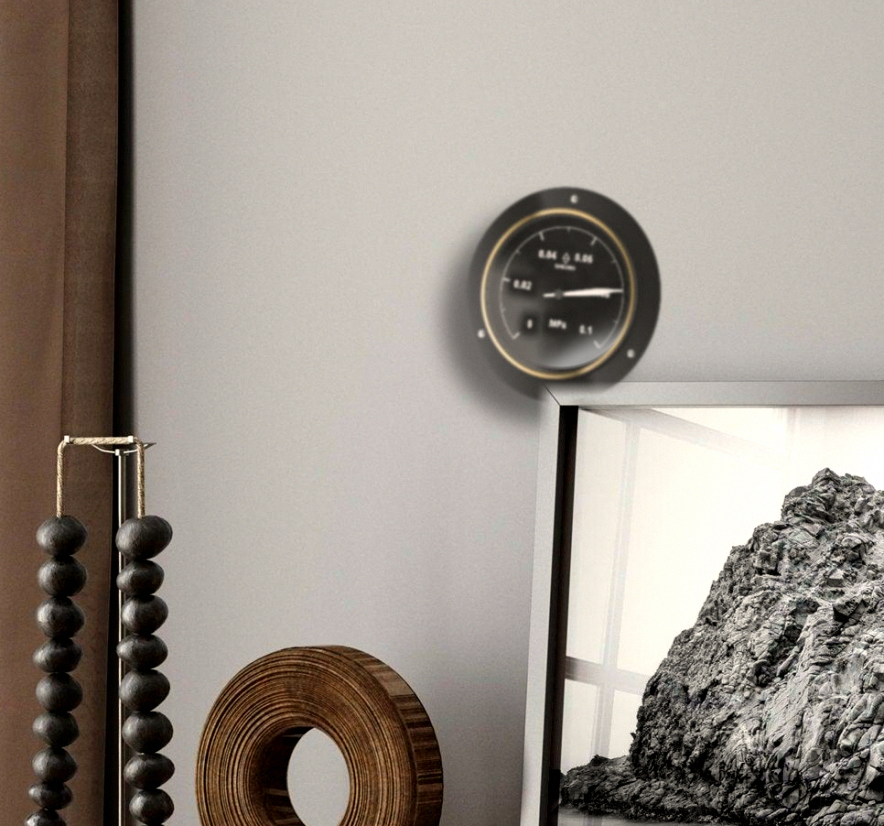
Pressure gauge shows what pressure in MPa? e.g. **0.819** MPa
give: **0.08** MPa
